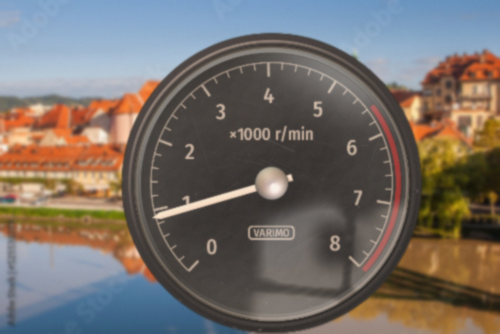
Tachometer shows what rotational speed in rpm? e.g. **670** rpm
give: **900** rpm
